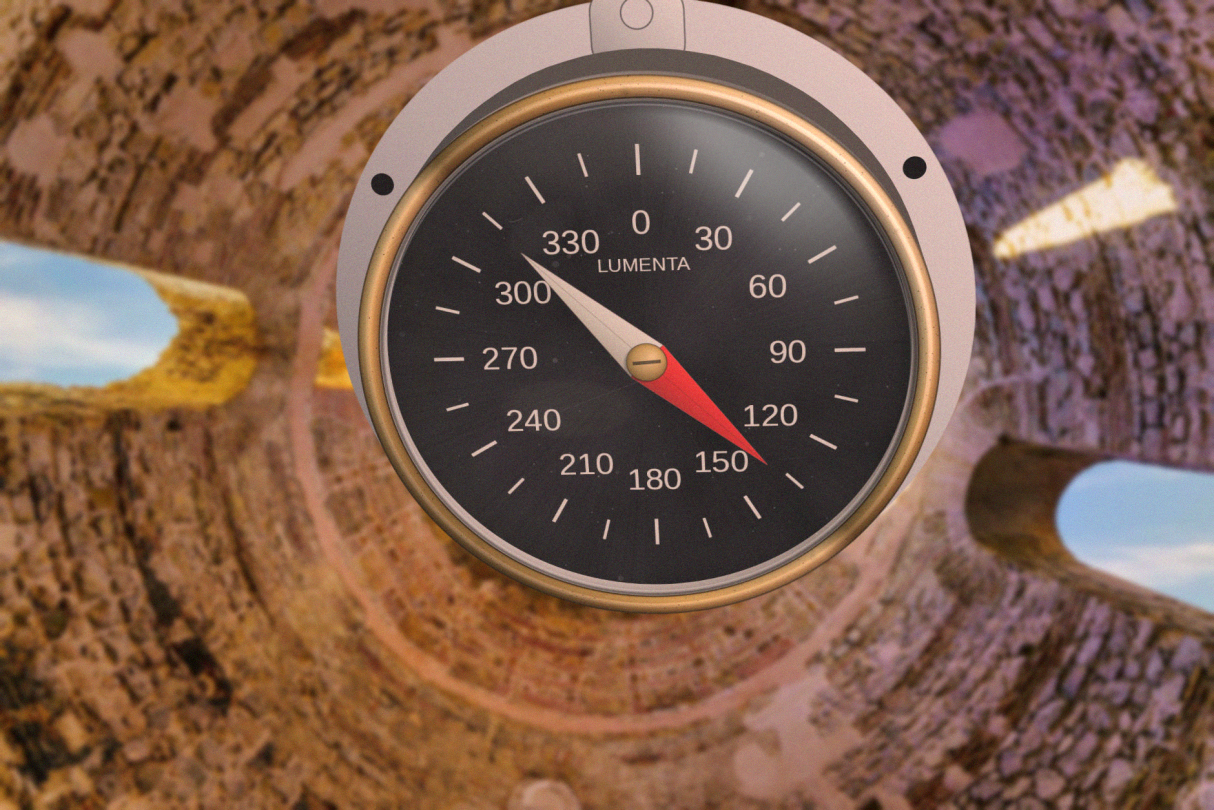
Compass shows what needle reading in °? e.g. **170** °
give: **135** °
